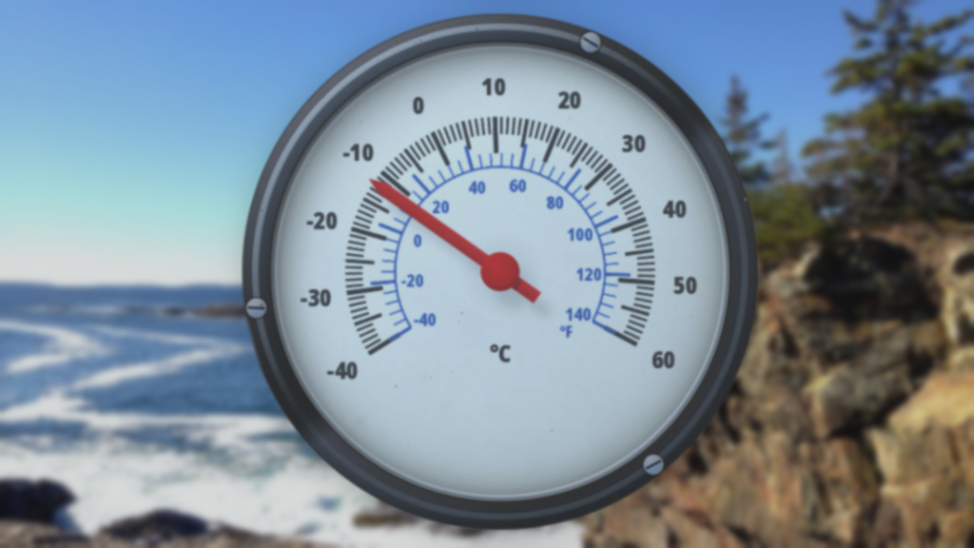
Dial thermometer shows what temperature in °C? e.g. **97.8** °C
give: **-12** °C
